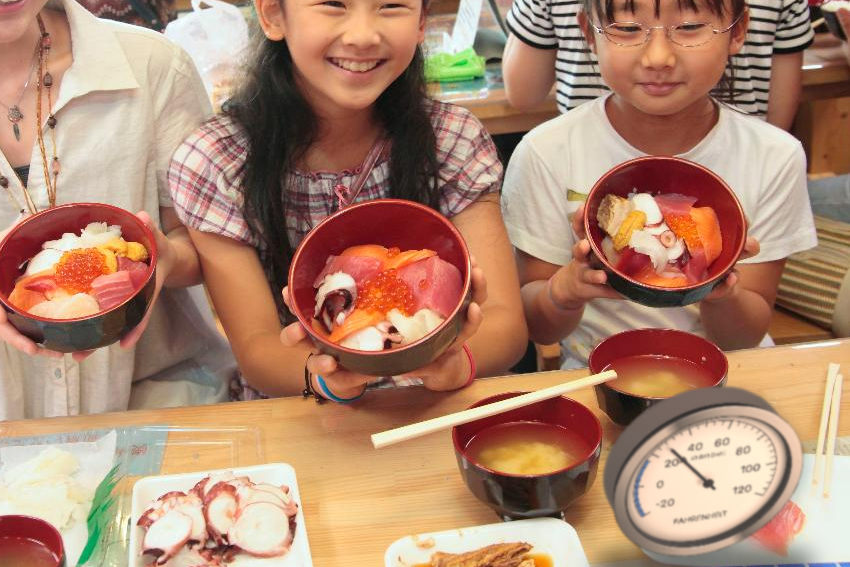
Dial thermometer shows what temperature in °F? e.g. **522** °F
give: **28** °F
